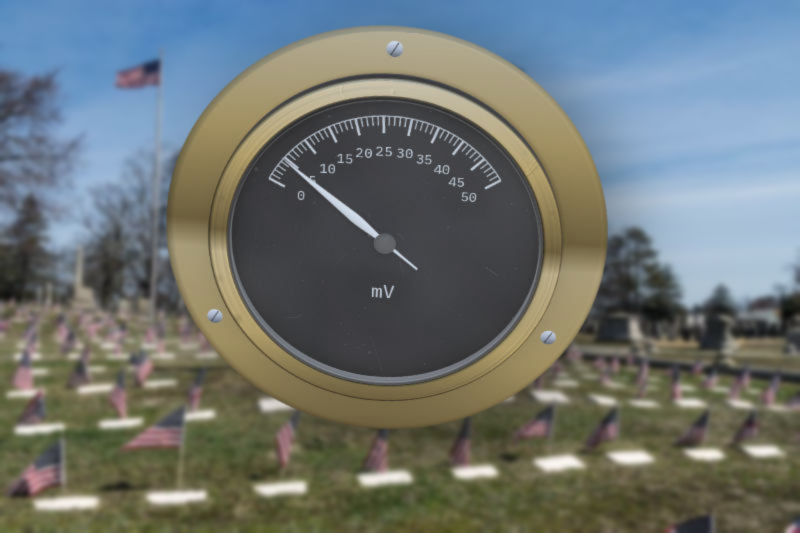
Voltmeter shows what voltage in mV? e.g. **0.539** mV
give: **5** mV
